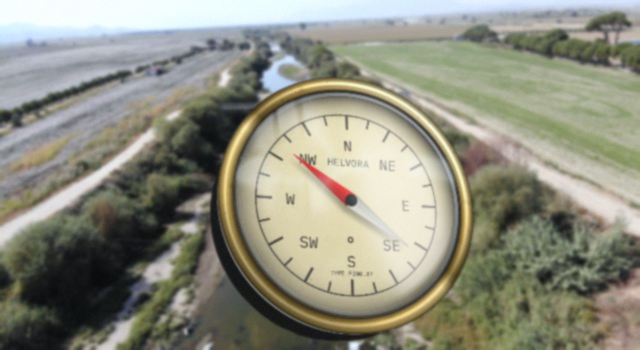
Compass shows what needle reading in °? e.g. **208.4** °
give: **307.5** °
